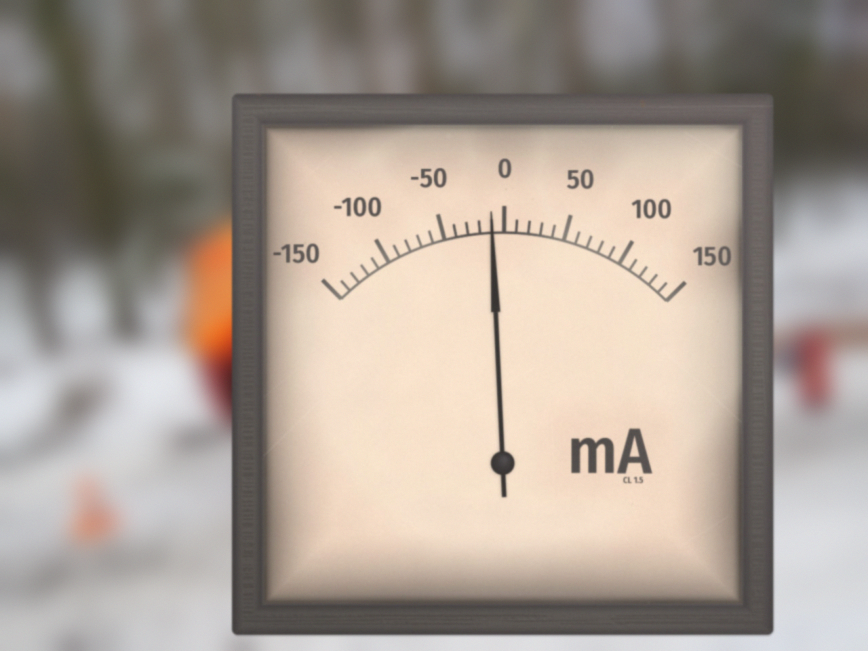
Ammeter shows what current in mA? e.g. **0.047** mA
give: **-10** mA
